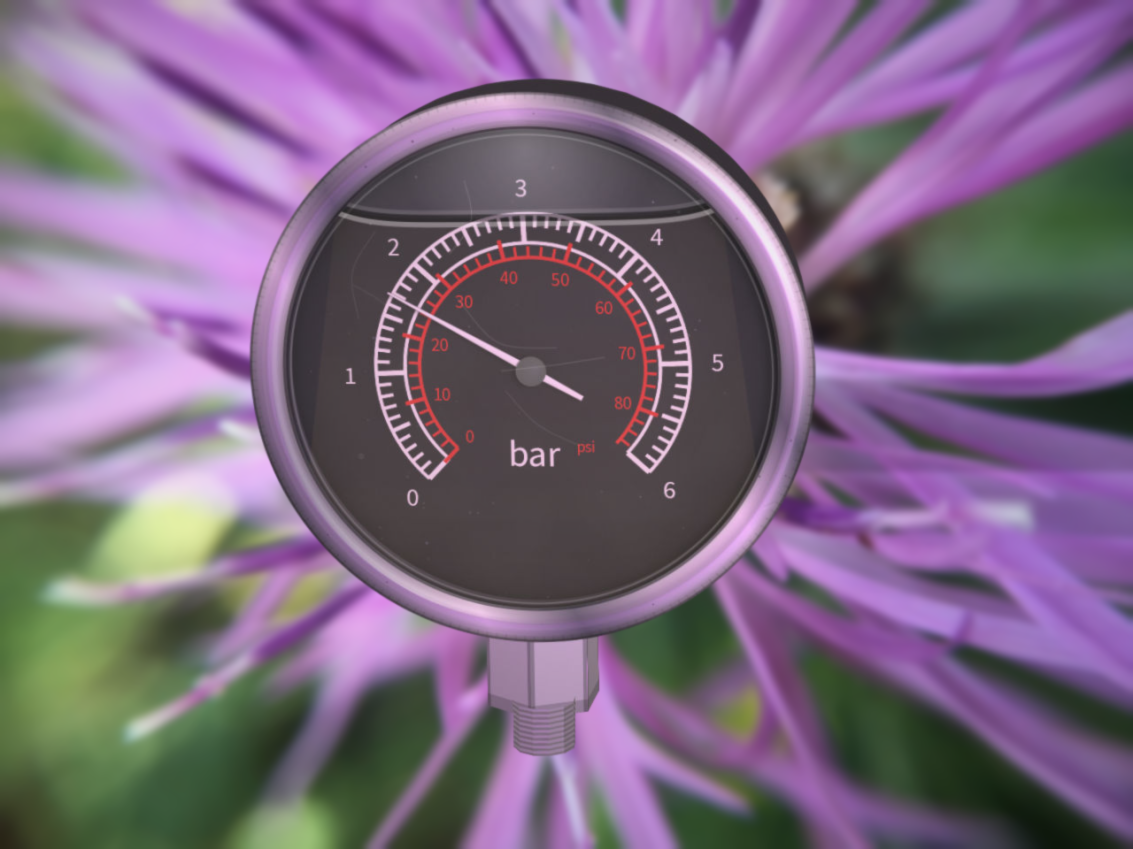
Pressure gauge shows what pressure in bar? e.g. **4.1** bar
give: **1.7** bar
